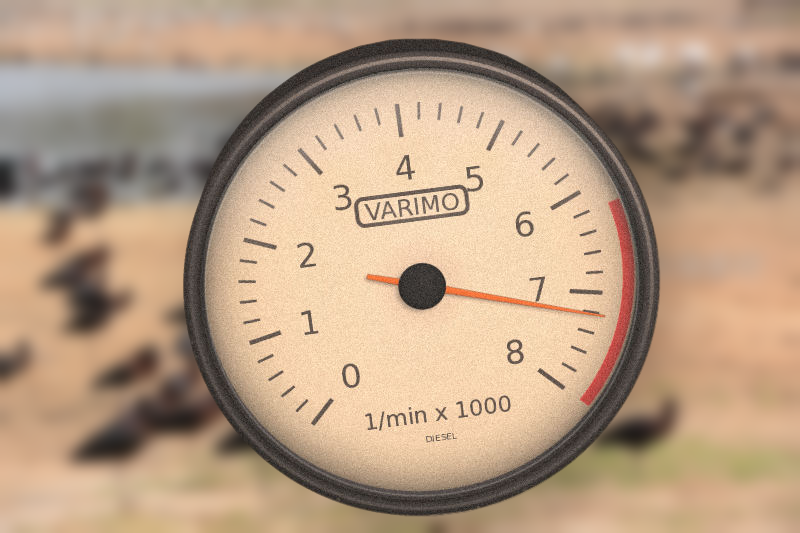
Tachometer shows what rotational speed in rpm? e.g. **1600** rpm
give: **7200** rpm
